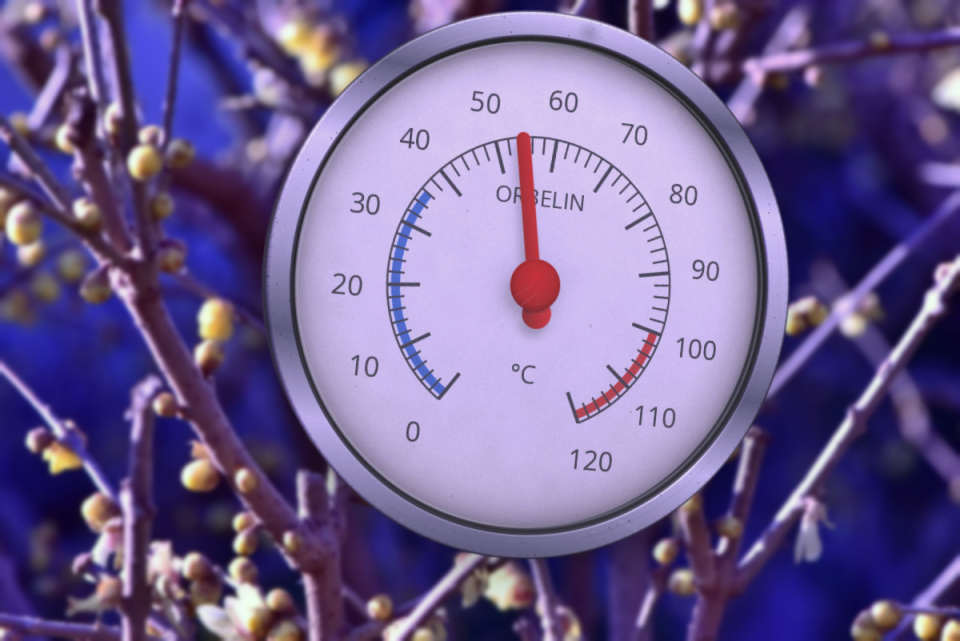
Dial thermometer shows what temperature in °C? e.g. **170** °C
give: **54** °C
